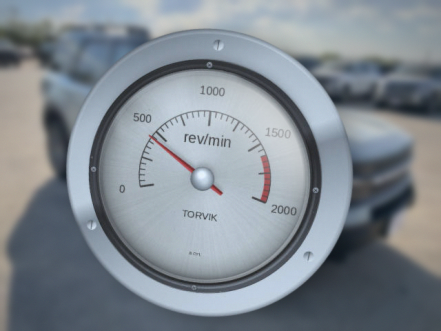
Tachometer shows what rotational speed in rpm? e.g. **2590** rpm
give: **450** rpm
